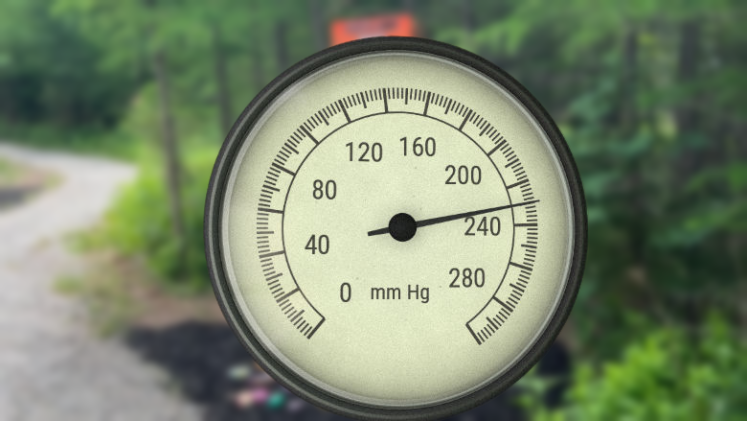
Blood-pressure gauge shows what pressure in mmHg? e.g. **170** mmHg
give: **230** mmHg
